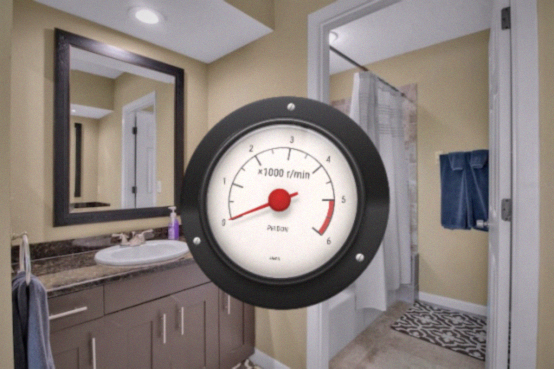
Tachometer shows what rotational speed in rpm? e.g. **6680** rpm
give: **0** rpm
